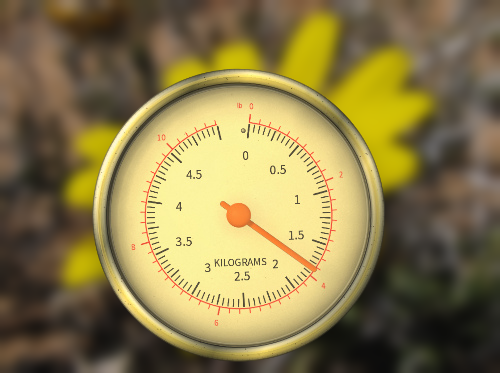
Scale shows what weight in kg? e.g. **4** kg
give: **1.75** kg
